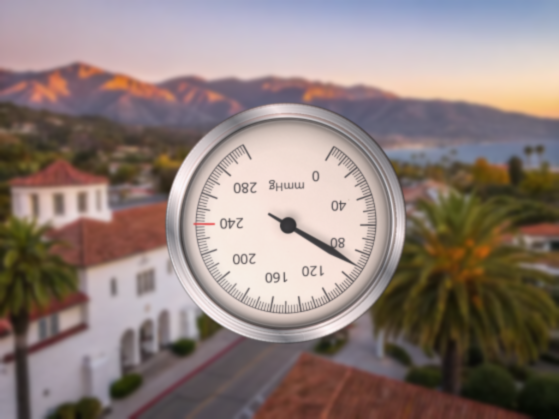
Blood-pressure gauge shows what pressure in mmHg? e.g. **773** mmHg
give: **90** mmHg
